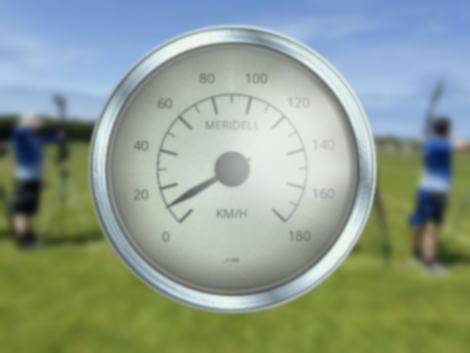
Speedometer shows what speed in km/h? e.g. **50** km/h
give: **10** km/h
